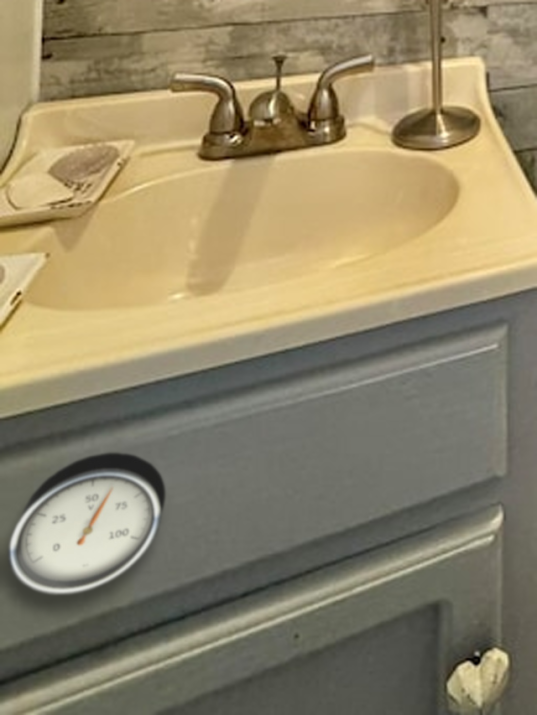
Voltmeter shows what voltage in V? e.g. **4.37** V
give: **60** V
